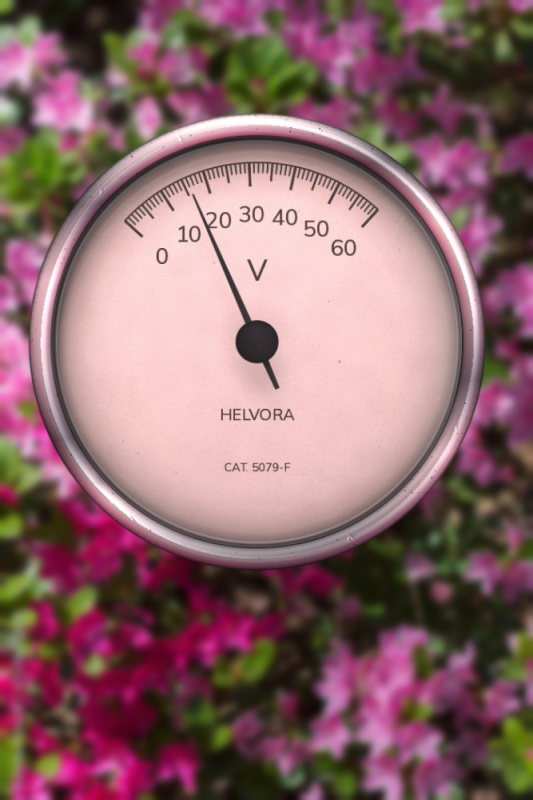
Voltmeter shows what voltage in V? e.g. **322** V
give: **16** V
